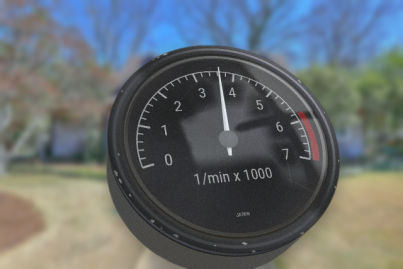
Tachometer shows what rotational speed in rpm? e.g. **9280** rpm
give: **3600** rpm
